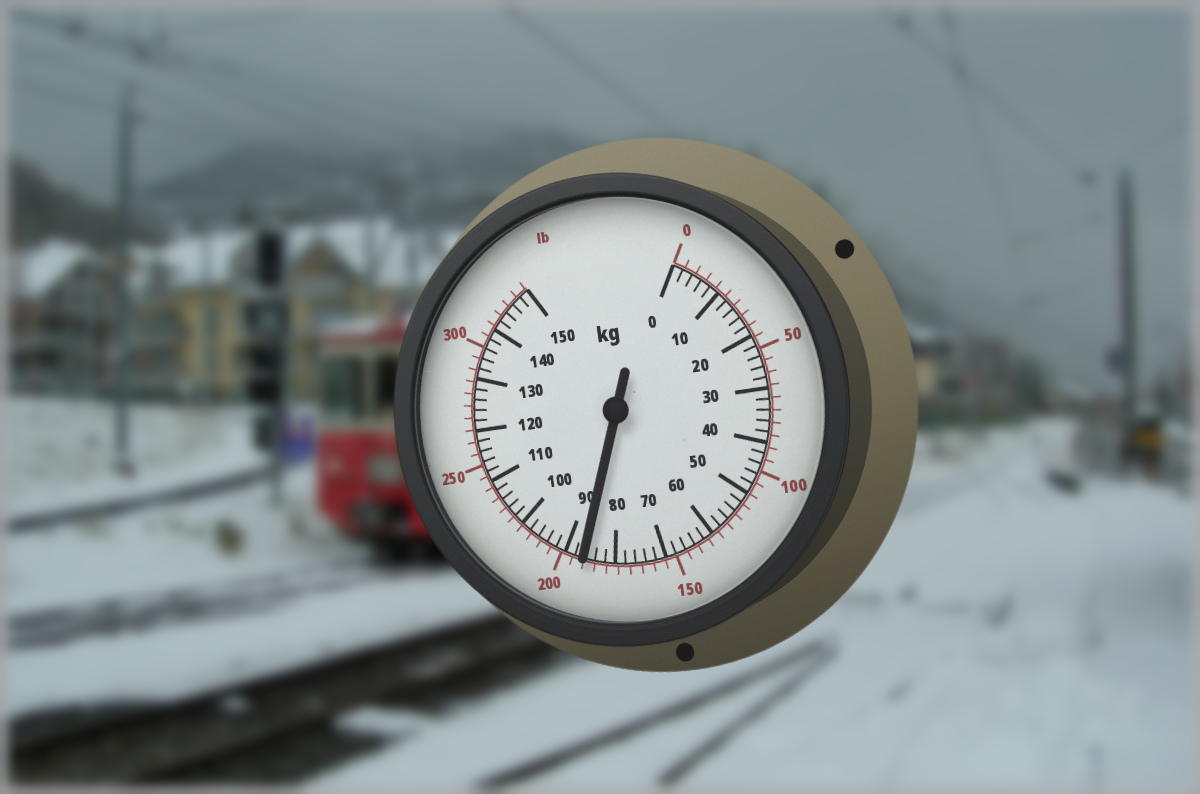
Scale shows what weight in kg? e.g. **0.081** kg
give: **86** kg
